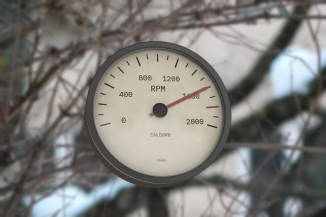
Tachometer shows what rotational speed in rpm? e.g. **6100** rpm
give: **1600** rpm
